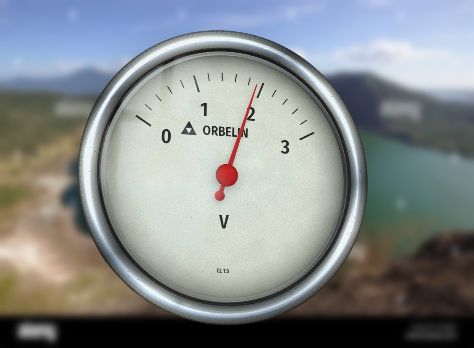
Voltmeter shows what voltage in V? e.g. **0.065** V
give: **1.9** V
